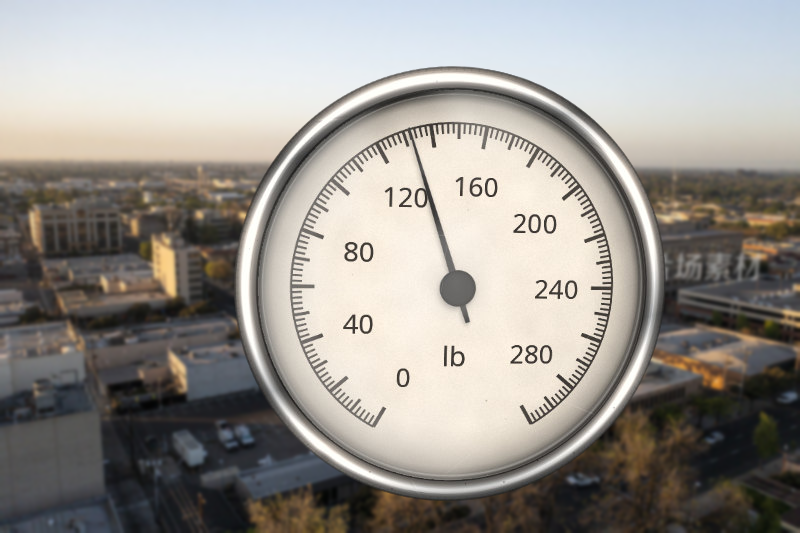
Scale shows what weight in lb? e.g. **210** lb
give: **132** lb
